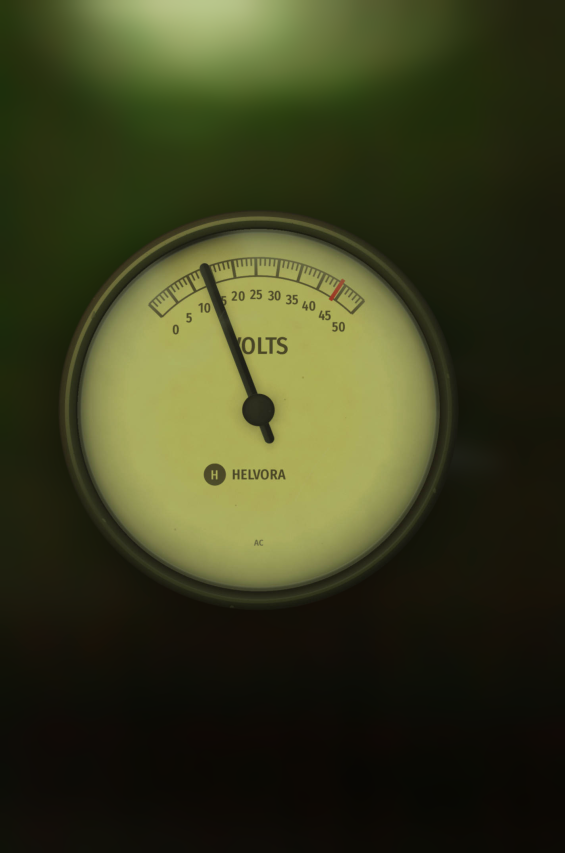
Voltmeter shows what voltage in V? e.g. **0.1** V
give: **14** V
